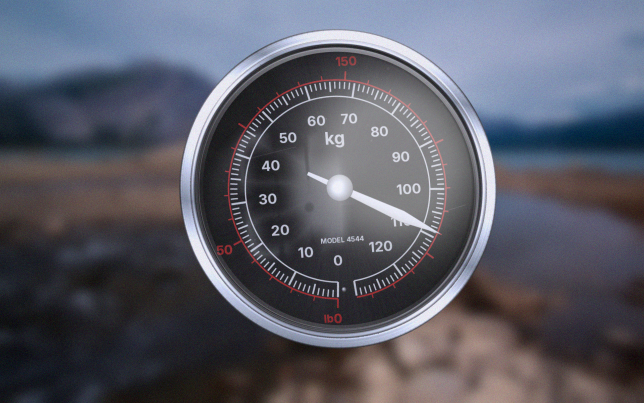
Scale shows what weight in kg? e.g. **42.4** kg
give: **109** kg
